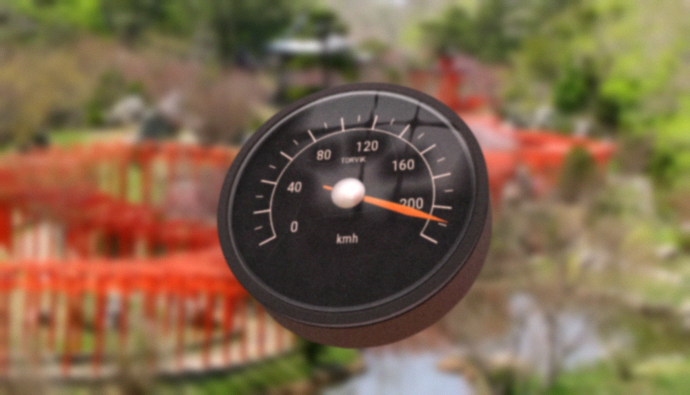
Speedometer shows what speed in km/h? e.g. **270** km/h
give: **210** km/h
